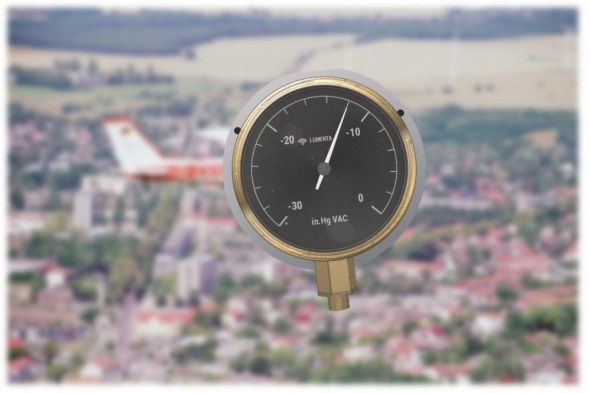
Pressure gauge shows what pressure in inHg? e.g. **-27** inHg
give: **-12** inHg
